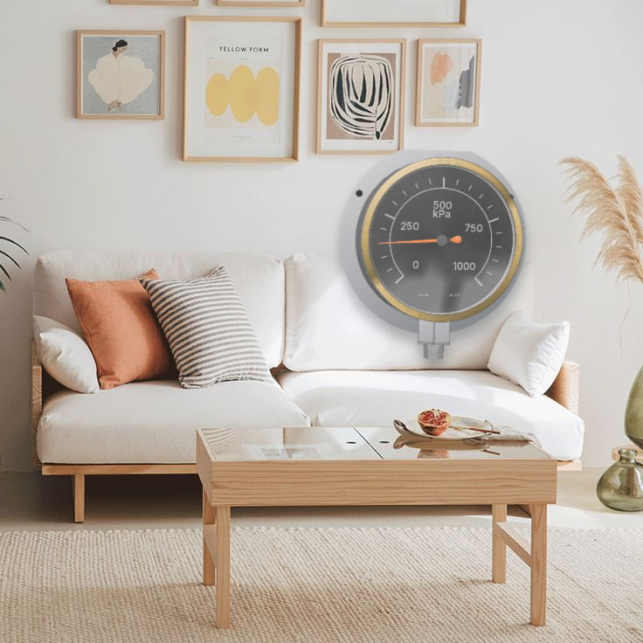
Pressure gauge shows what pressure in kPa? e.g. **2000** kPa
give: **150** kPa
